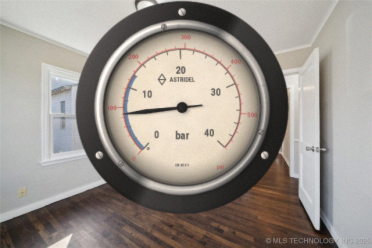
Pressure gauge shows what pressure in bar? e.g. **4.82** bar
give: **6** bar
